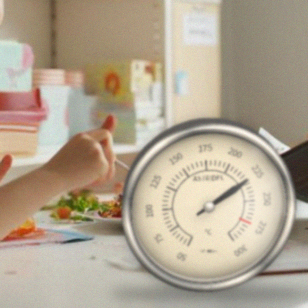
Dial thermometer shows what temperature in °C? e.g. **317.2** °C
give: **225** °C
